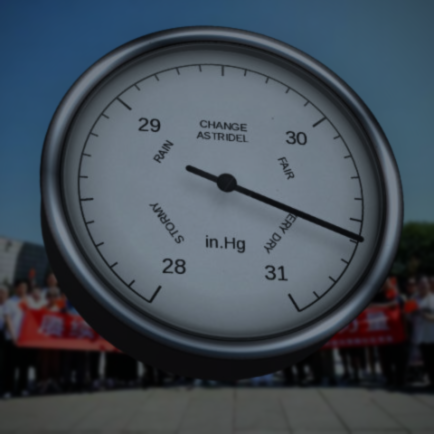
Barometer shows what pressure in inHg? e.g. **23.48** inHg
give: **30.6** inHg
